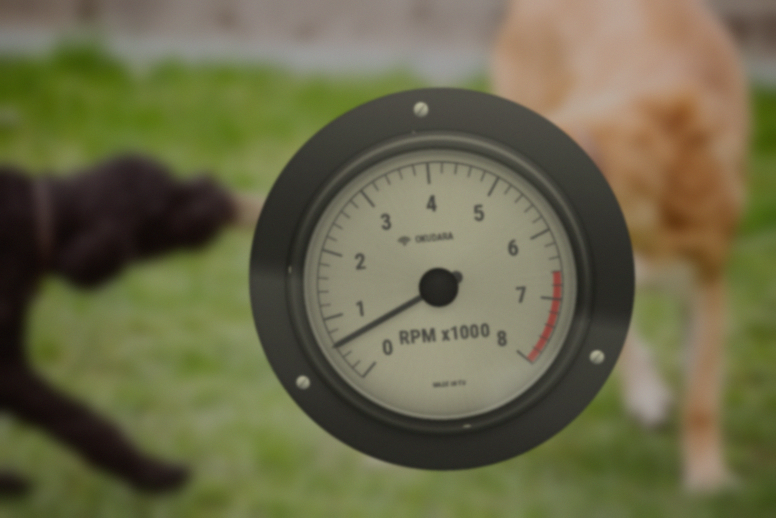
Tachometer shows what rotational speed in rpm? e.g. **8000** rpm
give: **600** rpm
